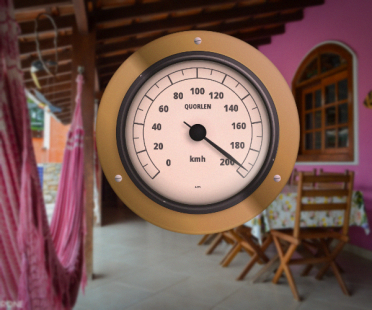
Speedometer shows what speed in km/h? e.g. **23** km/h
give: **195** km/h
